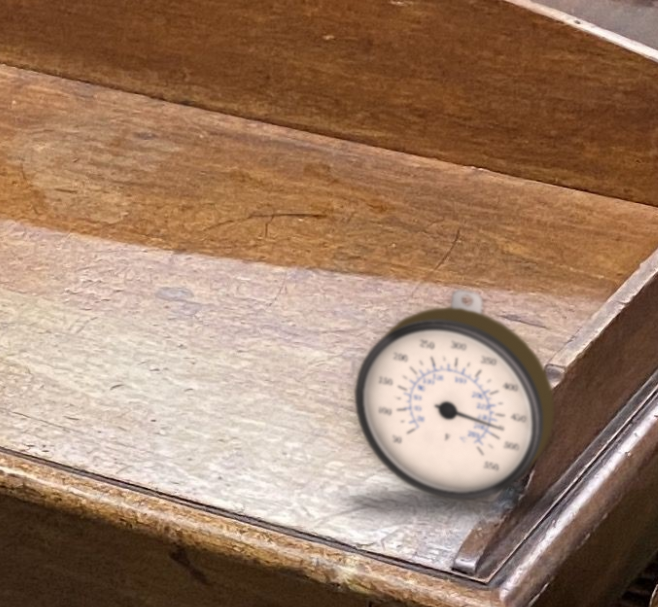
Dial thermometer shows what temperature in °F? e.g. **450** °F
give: **475** °F
